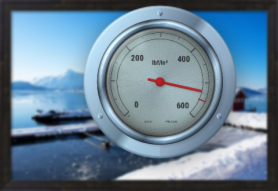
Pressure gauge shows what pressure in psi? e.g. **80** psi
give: **525** psi
